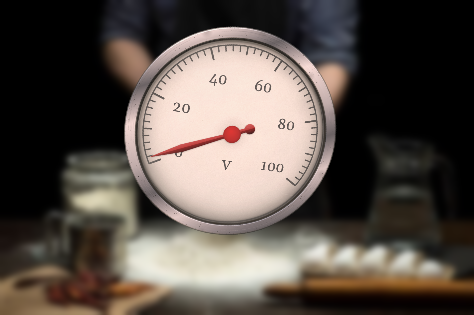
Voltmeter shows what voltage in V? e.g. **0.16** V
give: **2** V
